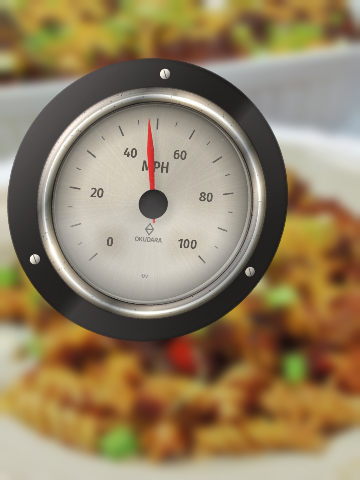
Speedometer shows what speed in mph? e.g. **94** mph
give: **47.5** mph
